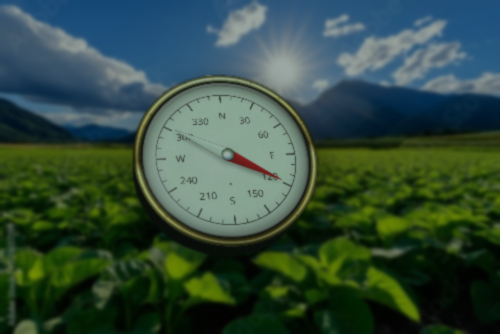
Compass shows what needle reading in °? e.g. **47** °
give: **120** °
